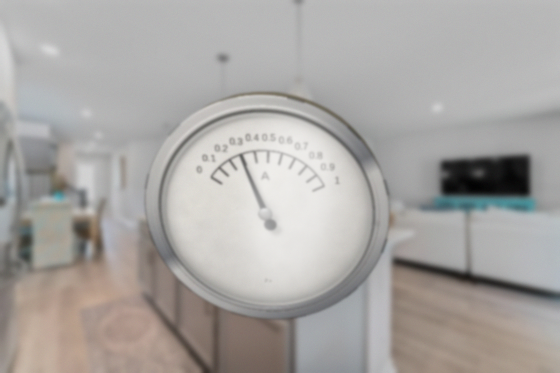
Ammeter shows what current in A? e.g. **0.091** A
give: **0.3** A
